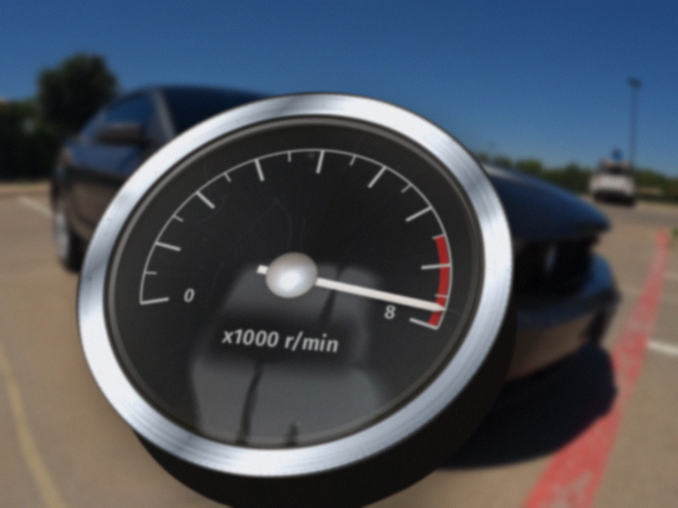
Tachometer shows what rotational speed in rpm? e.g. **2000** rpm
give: **7750** rpm
